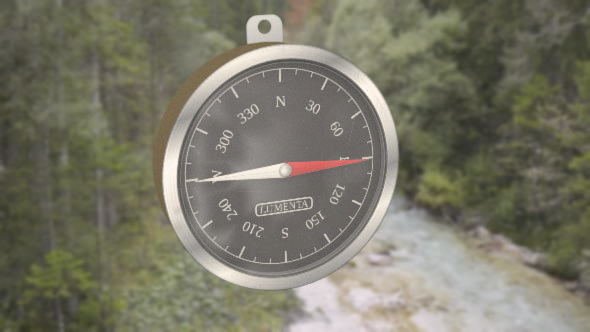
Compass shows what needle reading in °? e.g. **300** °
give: **90** °
